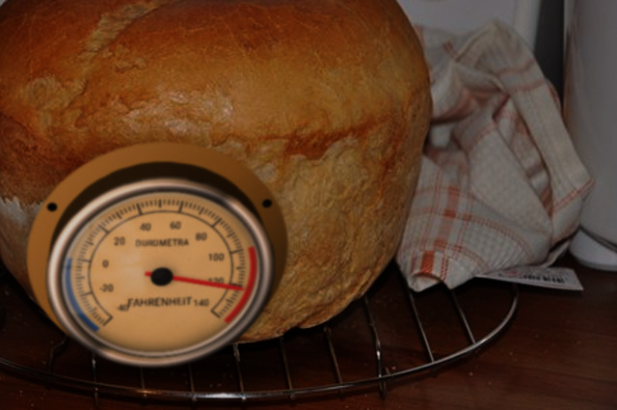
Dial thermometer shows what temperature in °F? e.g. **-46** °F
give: **120** °F
